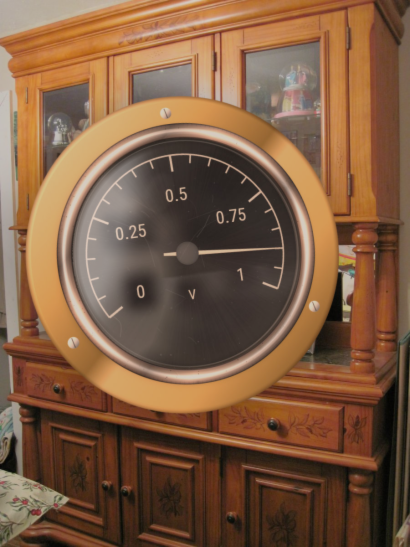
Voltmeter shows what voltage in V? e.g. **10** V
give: **0.9** V
